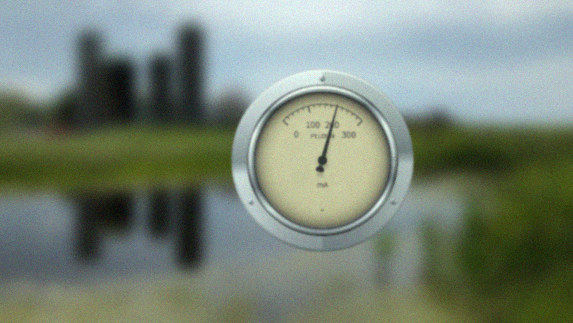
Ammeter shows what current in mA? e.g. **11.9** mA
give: **200** mA
